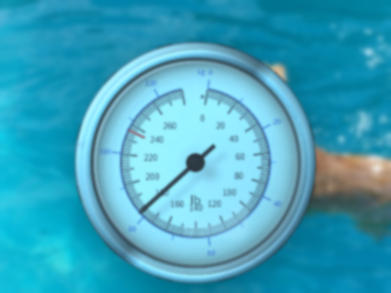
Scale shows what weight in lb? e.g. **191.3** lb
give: **180** lb
